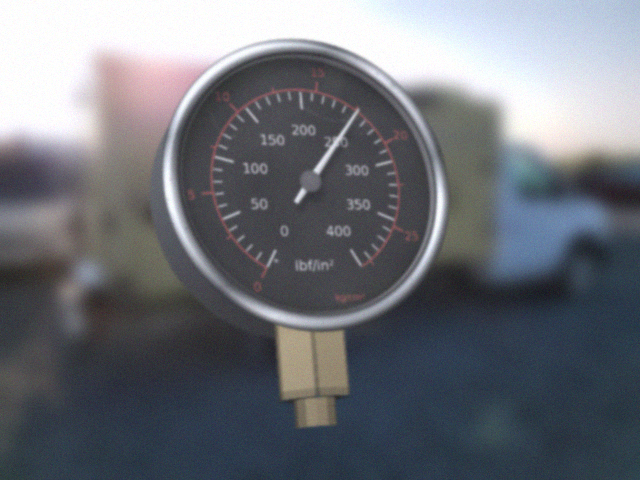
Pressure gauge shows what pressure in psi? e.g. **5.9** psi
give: **250** psi
